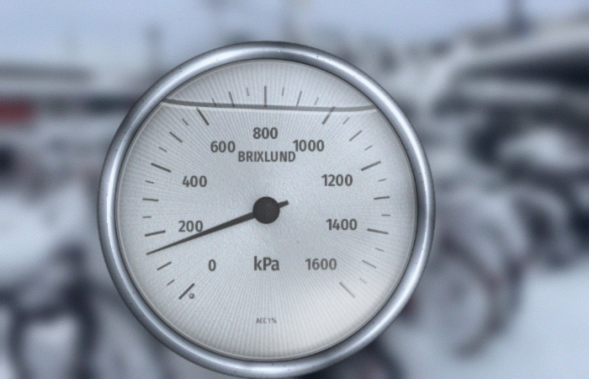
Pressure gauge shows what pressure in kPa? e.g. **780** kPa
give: **150** kPa
